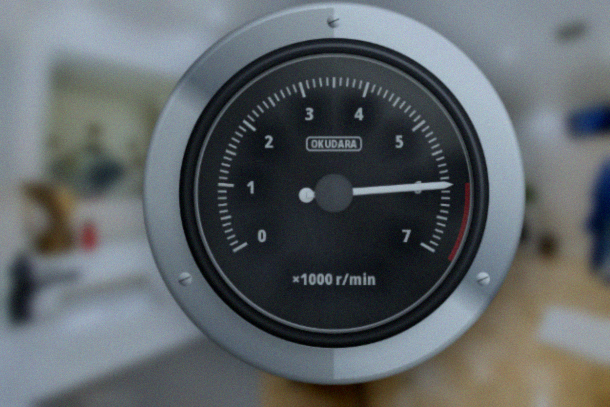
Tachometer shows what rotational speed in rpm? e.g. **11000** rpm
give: **6000** rpm
